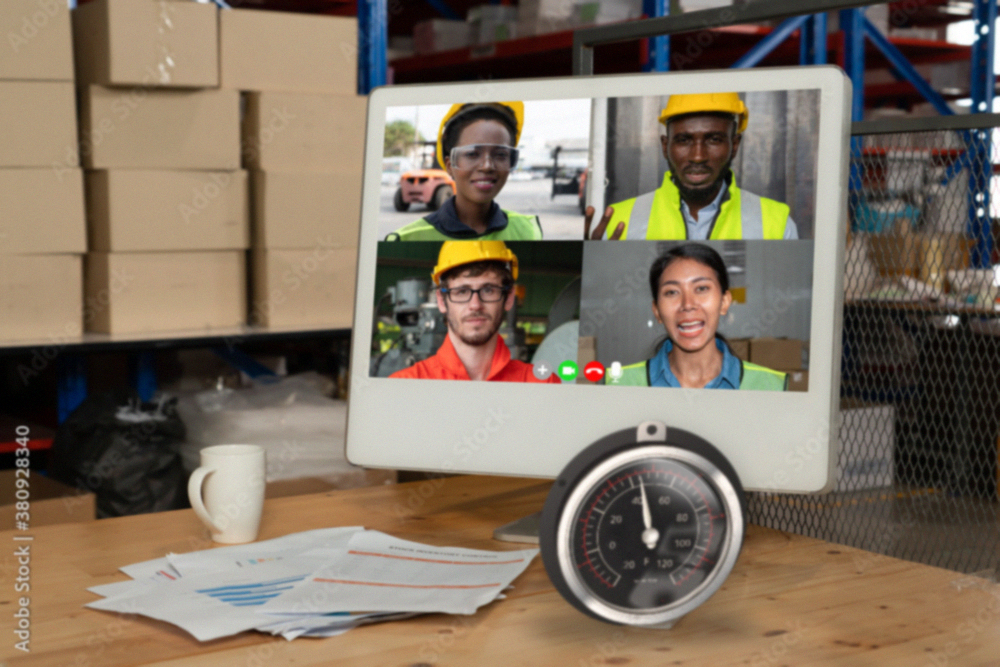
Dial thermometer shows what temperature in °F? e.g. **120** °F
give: **44** °F
